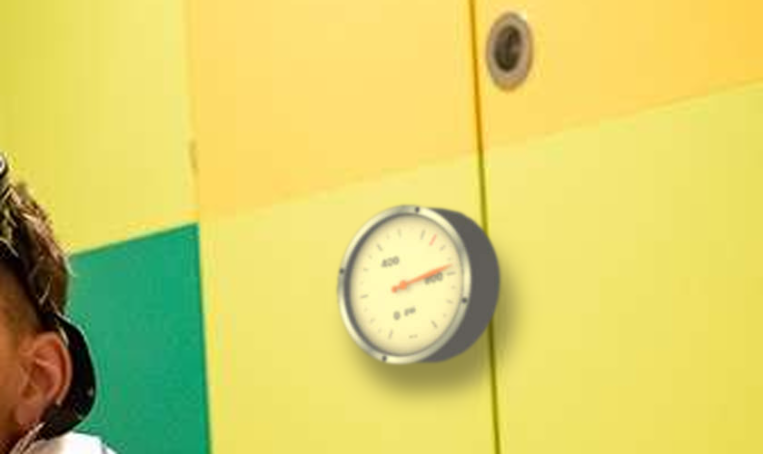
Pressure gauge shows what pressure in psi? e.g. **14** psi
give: **775** psi
